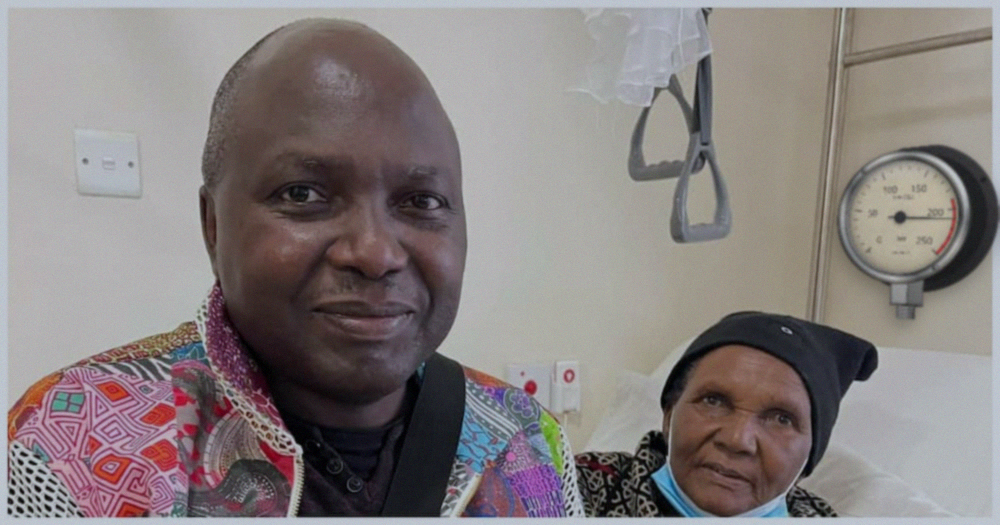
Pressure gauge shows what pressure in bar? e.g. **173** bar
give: **210** bar
